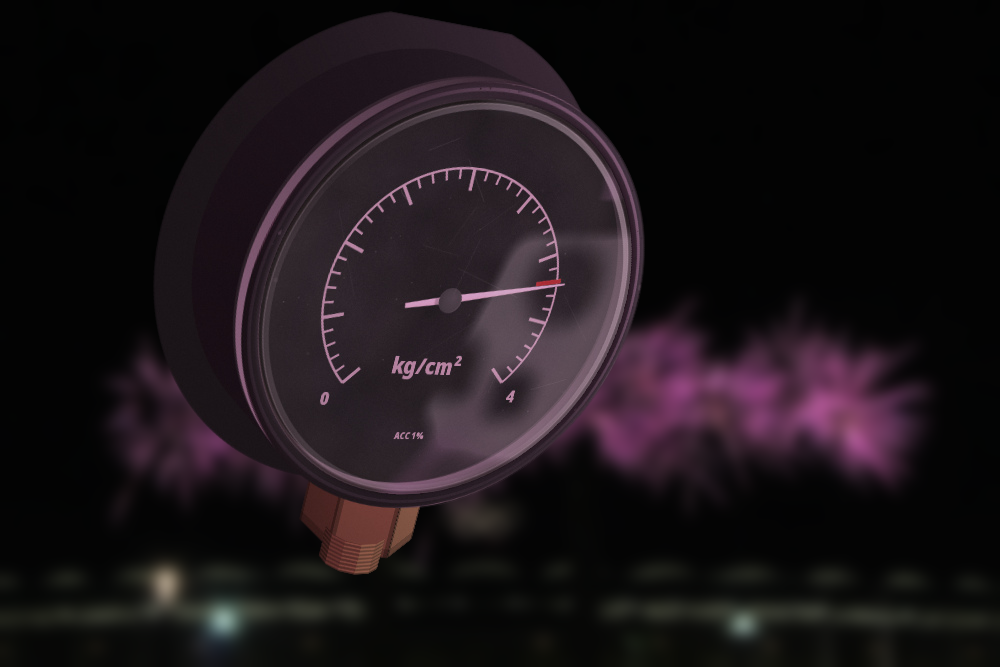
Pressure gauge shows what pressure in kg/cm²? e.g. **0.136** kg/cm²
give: **3.2** kg/cm²
